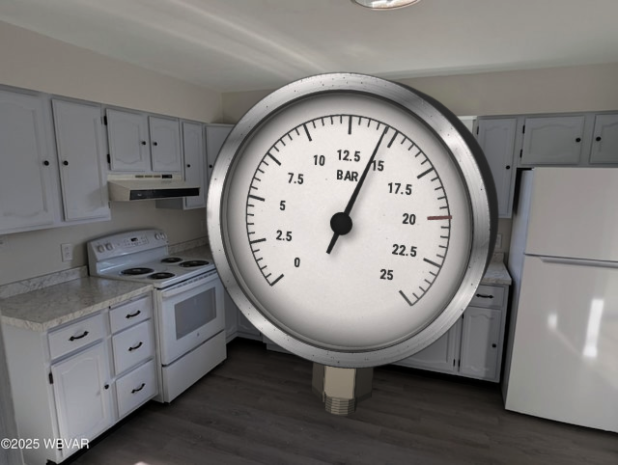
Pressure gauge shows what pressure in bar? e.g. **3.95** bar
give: **14.5** bar
